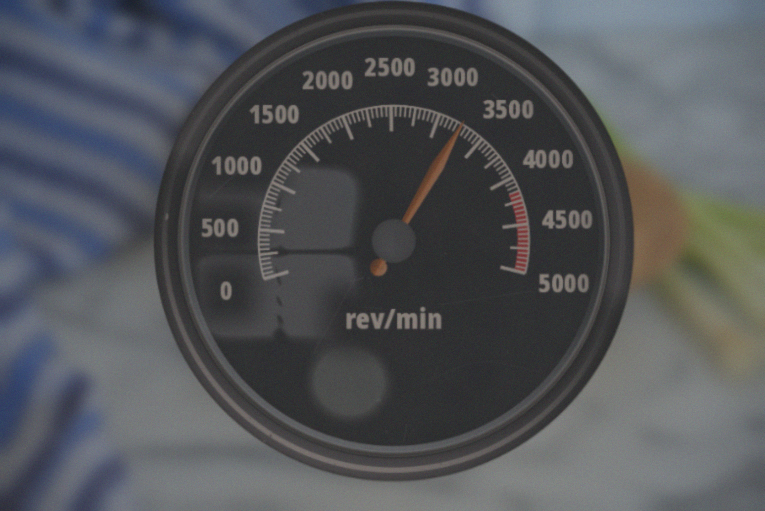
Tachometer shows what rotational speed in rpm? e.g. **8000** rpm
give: **3250** rpm
